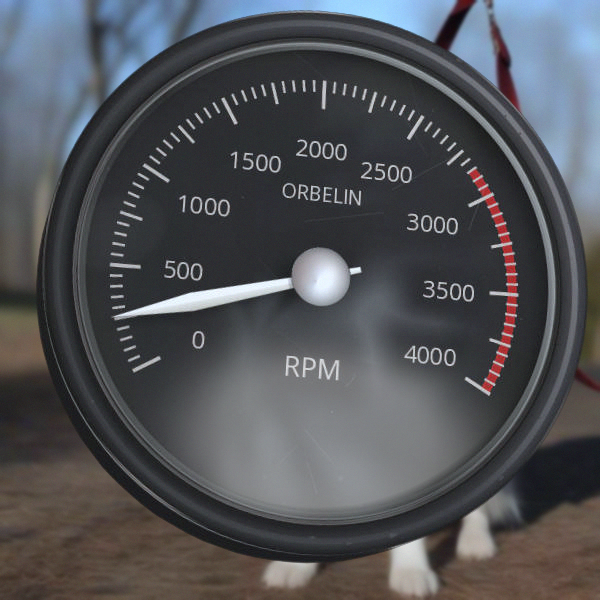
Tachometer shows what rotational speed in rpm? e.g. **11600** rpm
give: **250** rpm
